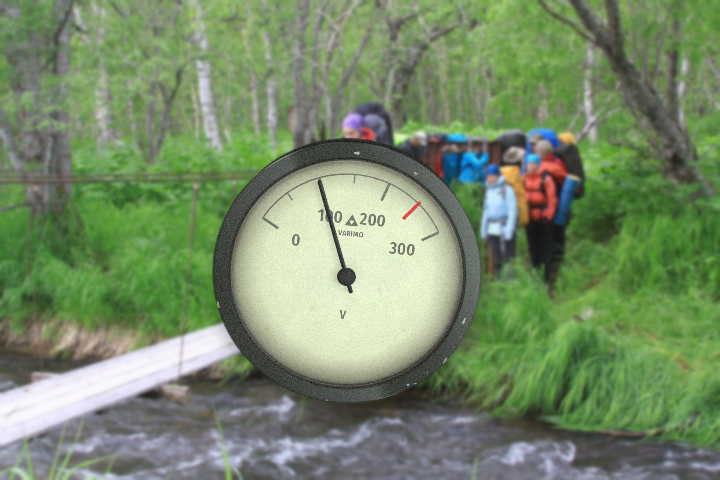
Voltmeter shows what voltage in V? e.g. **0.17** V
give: **100** V
